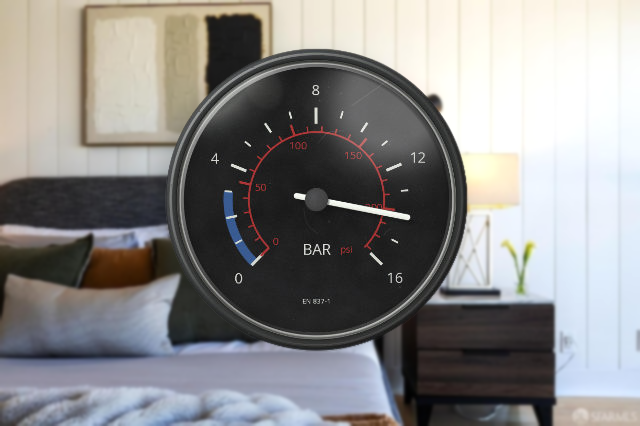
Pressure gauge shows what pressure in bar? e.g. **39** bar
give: **14** bar
